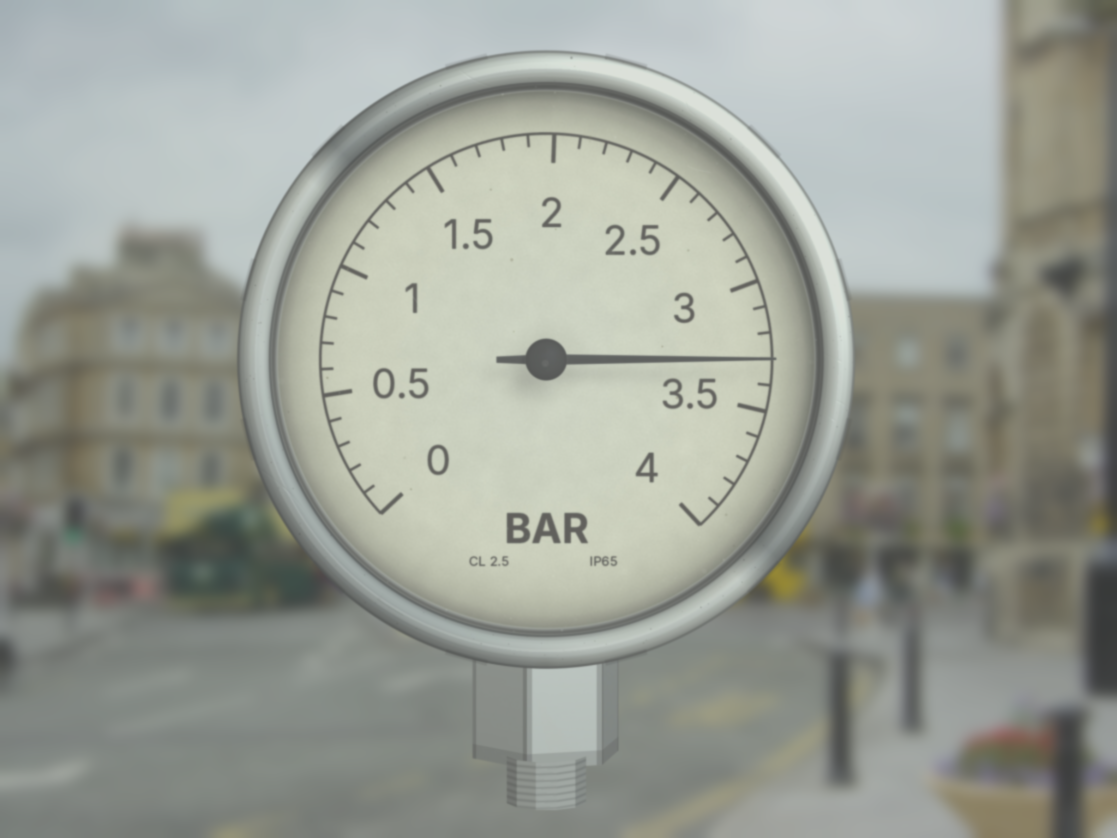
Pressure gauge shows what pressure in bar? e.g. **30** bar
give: **3.3** bar
